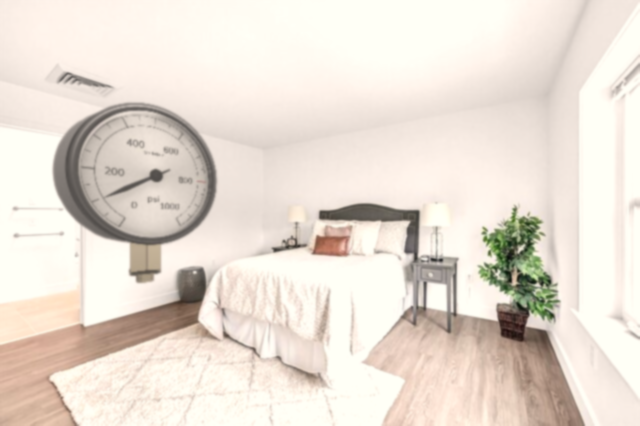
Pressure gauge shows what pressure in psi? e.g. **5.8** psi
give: **100** psi
